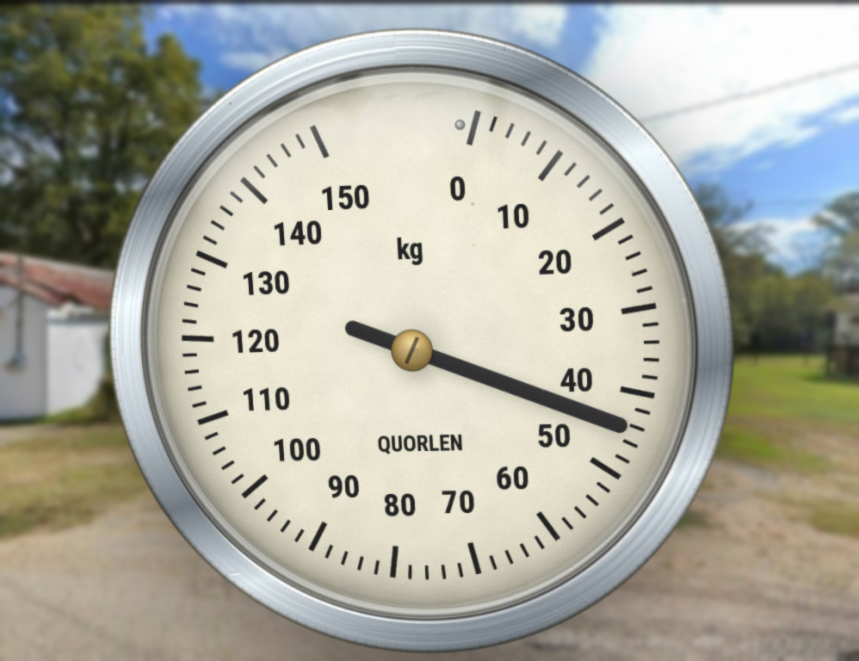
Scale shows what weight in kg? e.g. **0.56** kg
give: **44** kg
